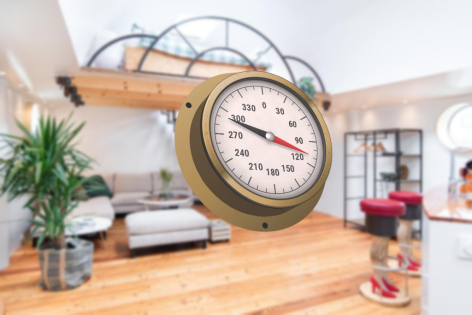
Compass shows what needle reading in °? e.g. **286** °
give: **110** °
